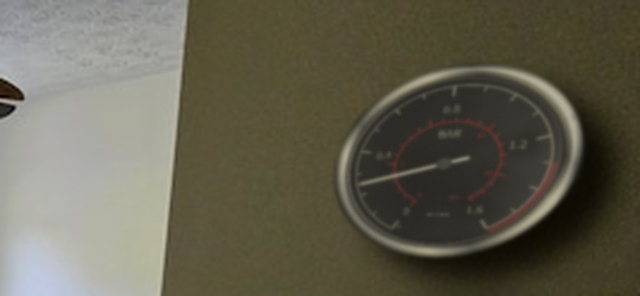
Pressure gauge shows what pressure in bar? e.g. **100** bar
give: **0.25** bar
